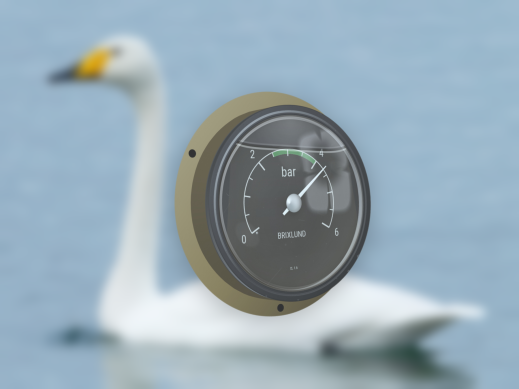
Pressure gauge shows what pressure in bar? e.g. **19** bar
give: **4.25** bar
